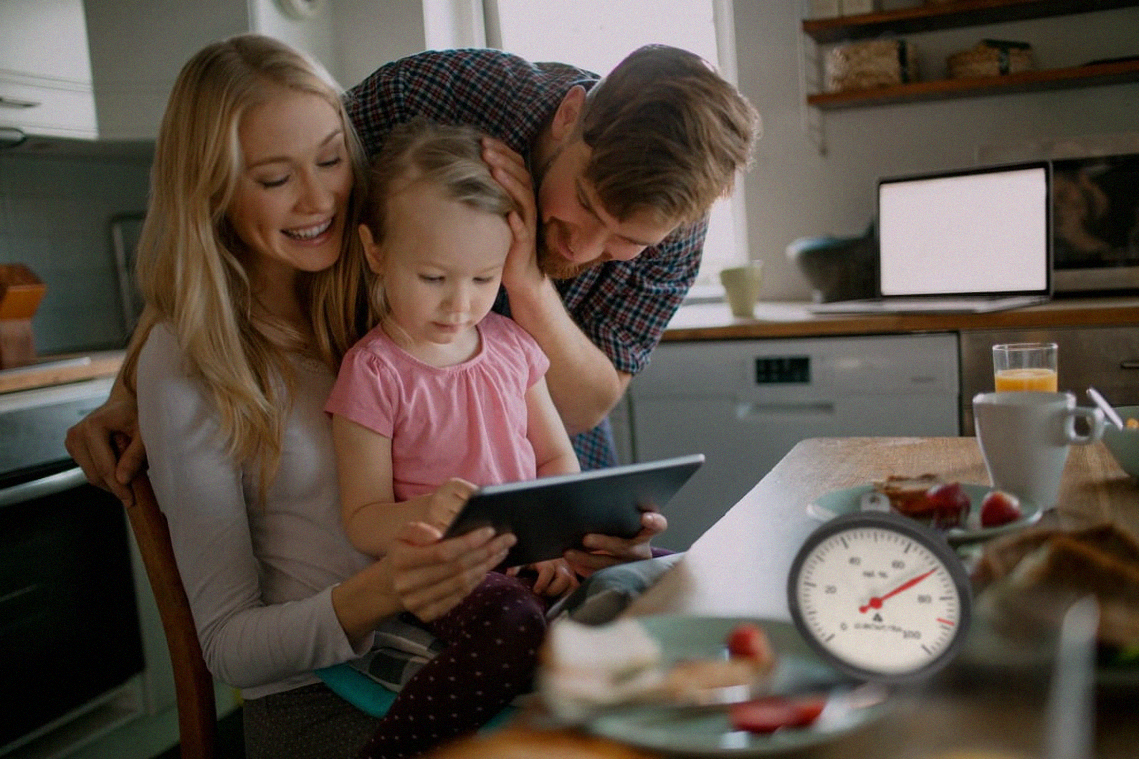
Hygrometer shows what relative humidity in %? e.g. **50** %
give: **70** %
